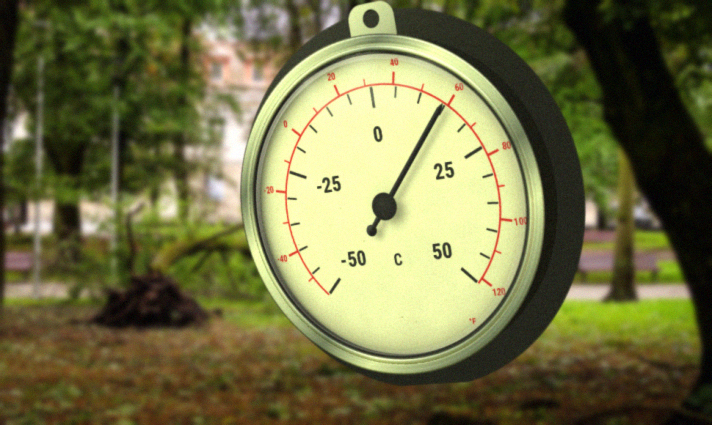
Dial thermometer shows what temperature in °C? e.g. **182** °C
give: **15** °C
